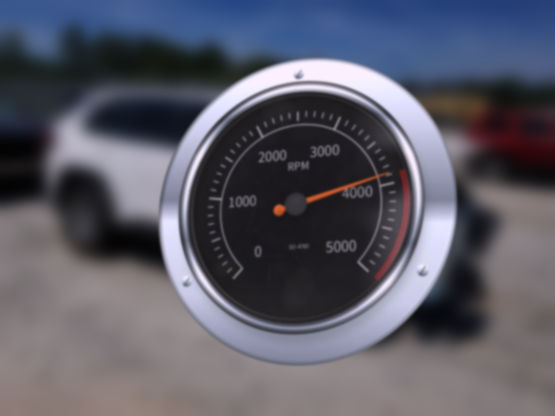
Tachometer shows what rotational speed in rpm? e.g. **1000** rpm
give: **3900** rpm
